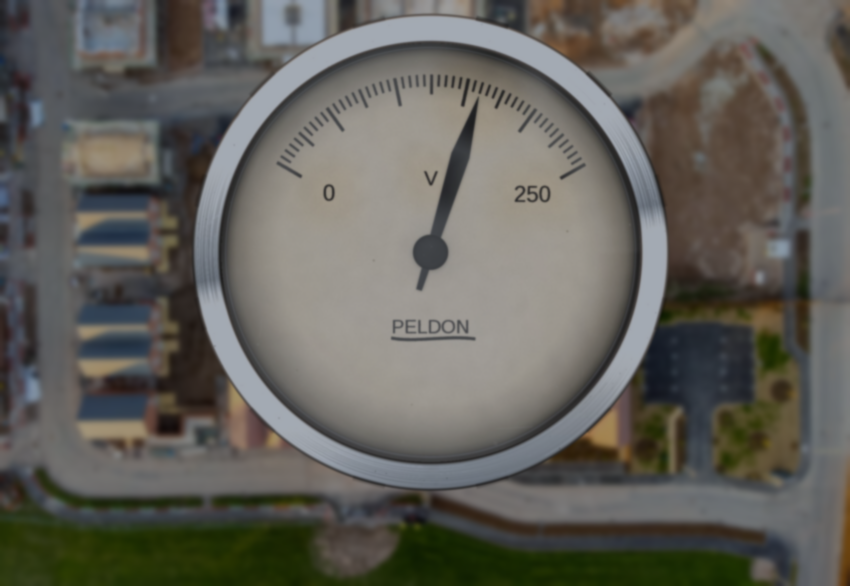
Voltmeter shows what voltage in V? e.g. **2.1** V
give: **160** V
